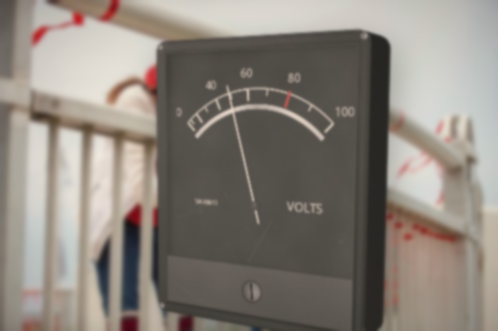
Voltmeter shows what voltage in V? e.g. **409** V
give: **50** V
